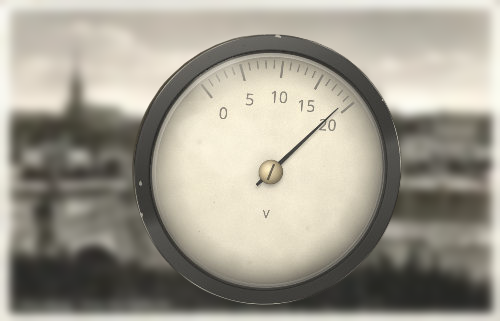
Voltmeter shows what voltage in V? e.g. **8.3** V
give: **19** V
